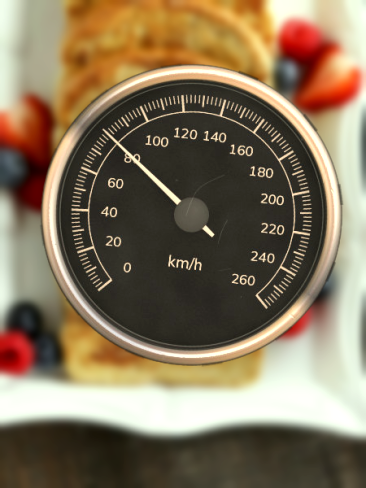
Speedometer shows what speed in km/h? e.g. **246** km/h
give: **80** km/h
